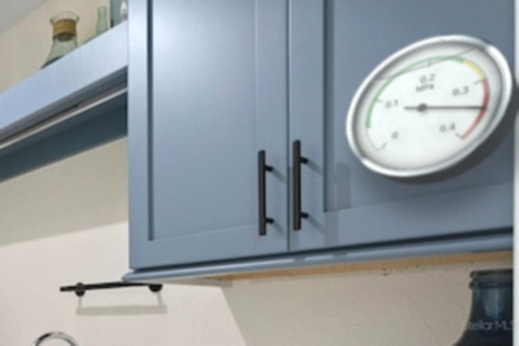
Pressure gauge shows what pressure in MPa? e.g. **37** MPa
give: **0.35** MPa
